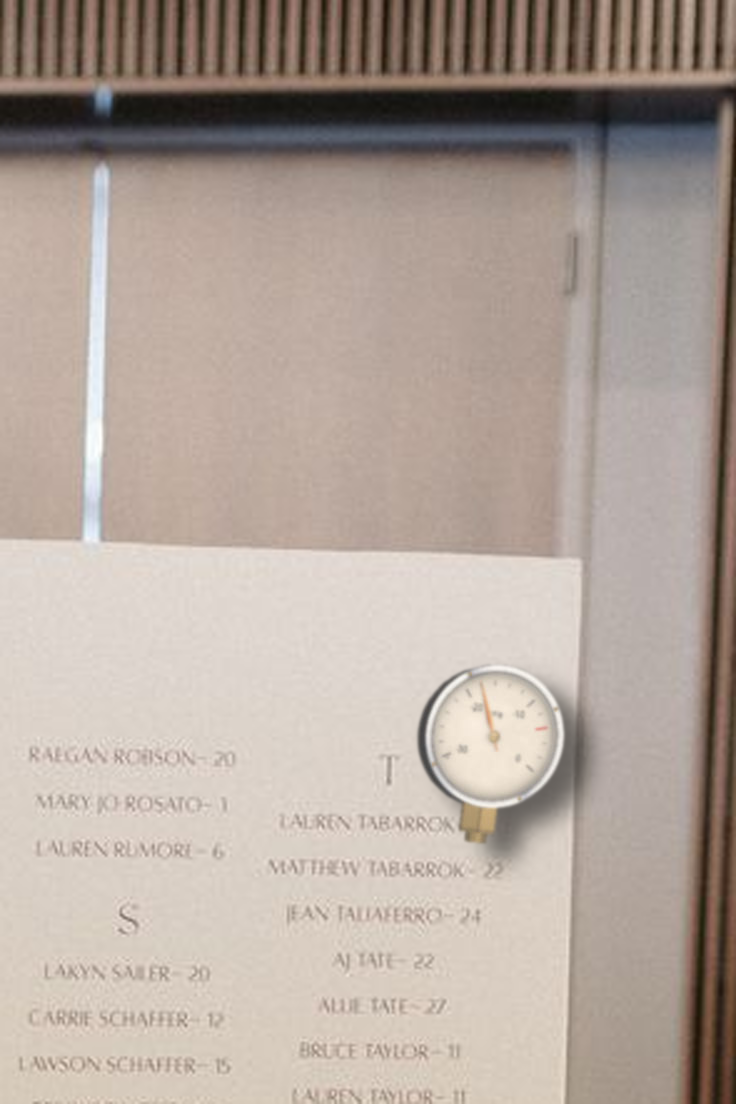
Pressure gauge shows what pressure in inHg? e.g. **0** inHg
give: **-18** inHg
